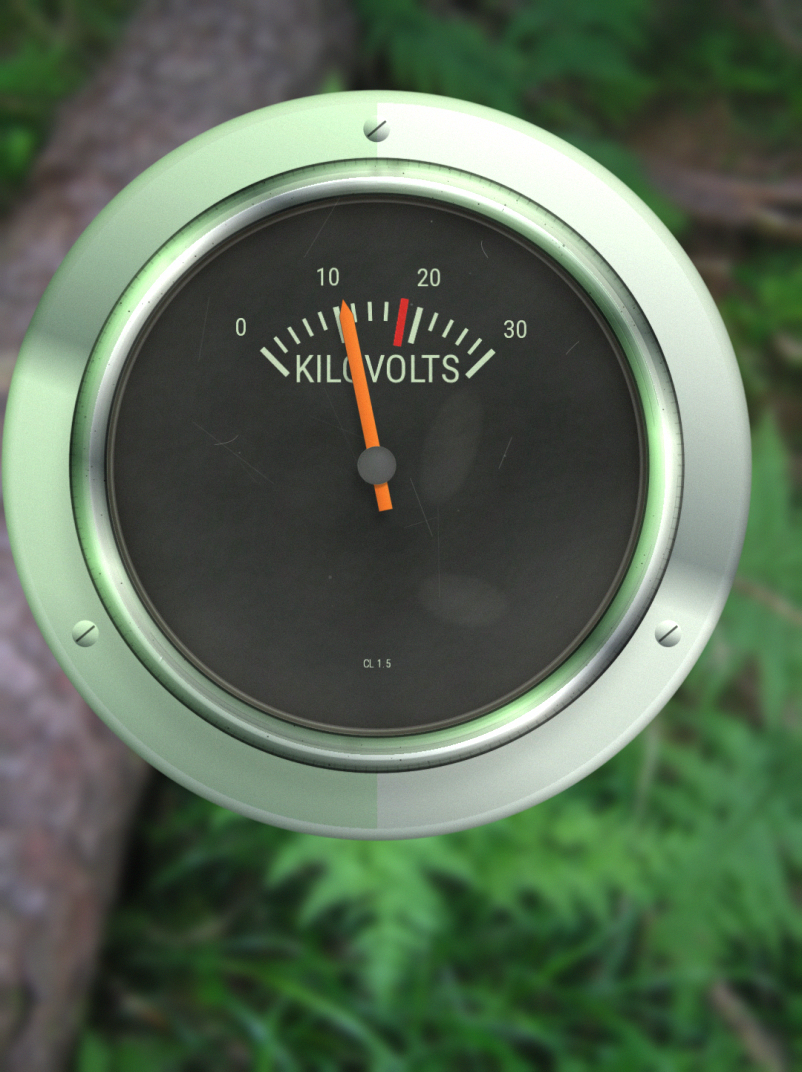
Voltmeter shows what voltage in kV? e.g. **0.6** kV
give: **11** kV
